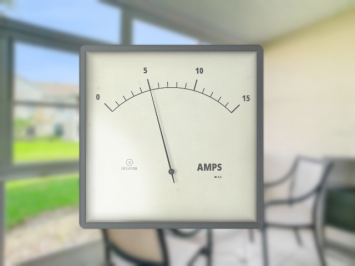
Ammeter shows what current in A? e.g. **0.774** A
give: **5** A
